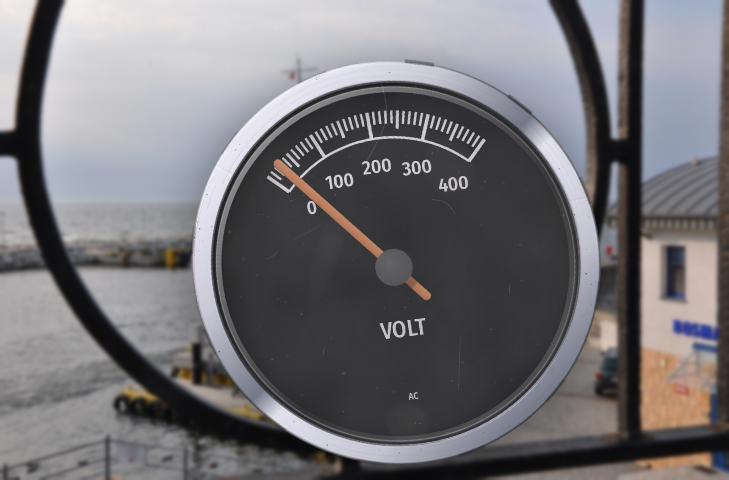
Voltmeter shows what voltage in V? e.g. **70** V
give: **30** V
